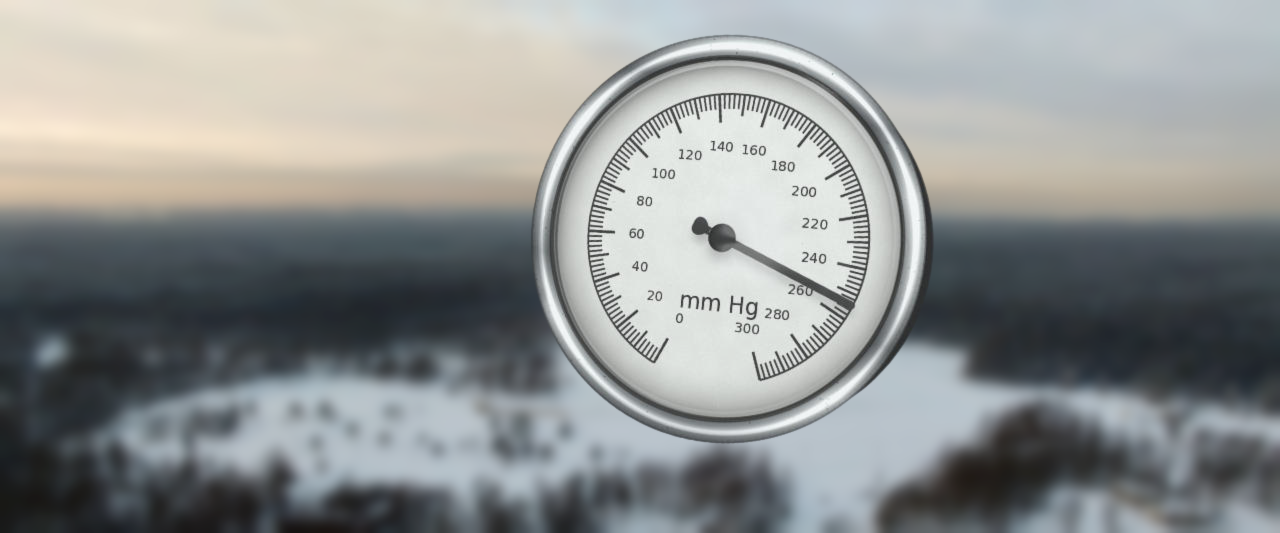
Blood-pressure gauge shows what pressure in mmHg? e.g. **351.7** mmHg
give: **254** mmHg
